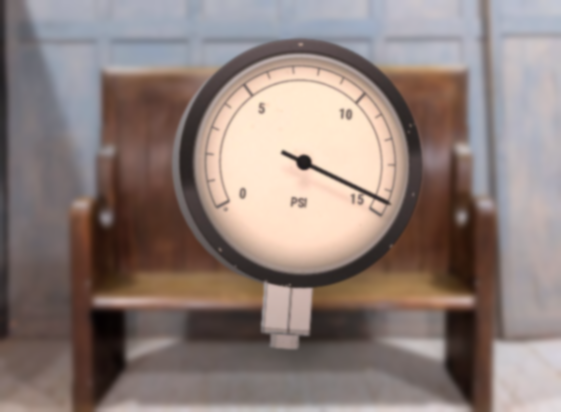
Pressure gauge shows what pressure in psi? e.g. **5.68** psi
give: **14.5** psi
